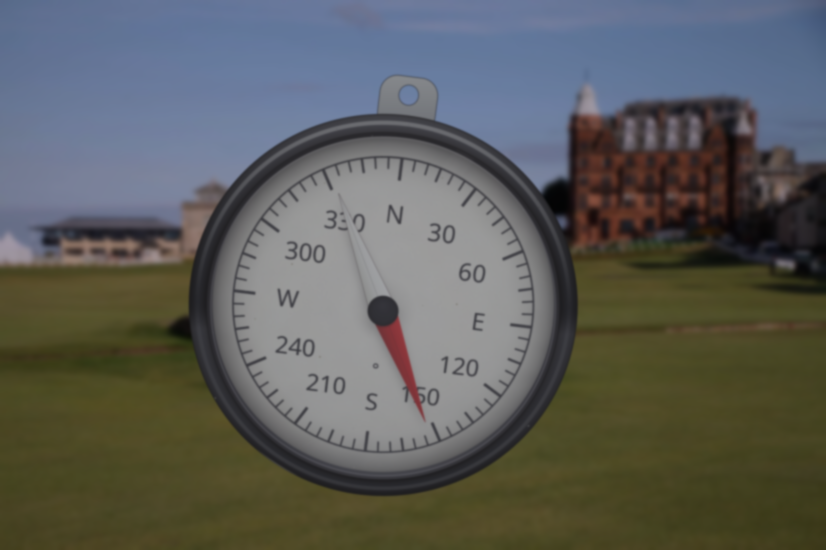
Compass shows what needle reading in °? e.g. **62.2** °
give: **152.5** °
